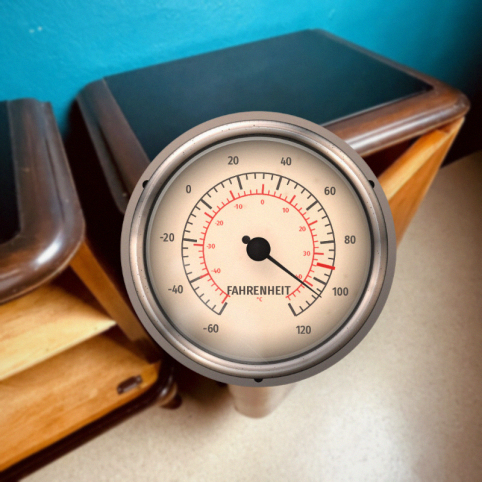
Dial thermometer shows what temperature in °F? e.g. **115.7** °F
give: **106** °F
